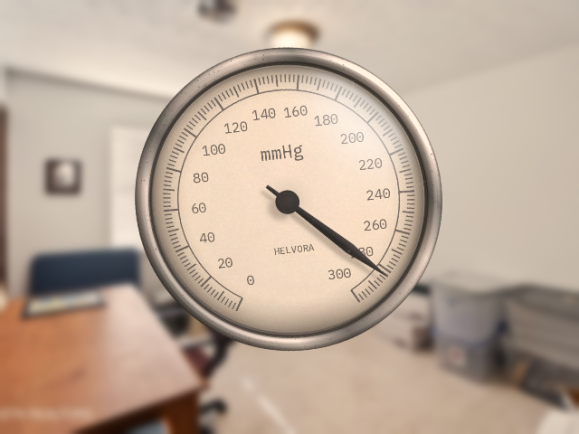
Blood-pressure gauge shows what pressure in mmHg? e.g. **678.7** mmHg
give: **282** mmHg
